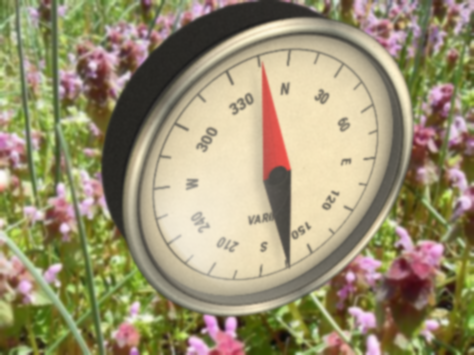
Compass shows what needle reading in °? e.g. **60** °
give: **345** °
